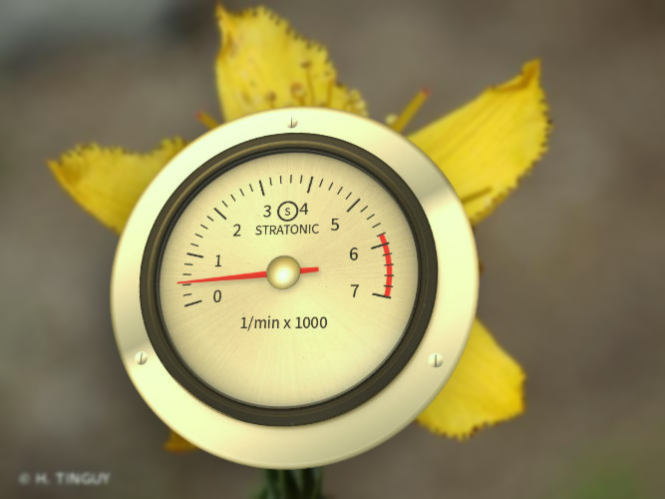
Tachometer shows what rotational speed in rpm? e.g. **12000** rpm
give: **400** rpm
